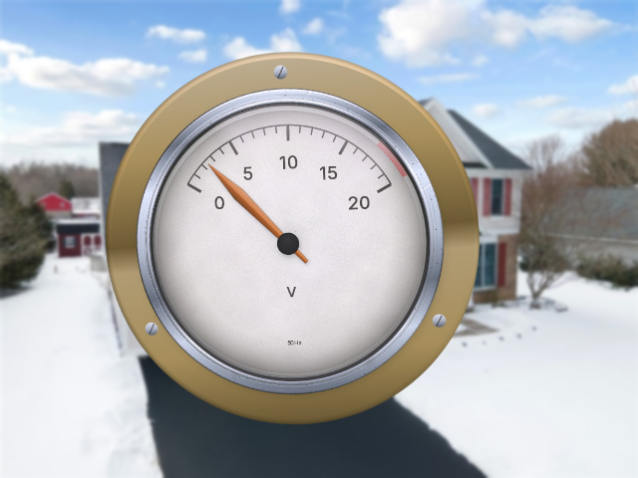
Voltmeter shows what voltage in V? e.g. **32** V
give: **2.5** V
